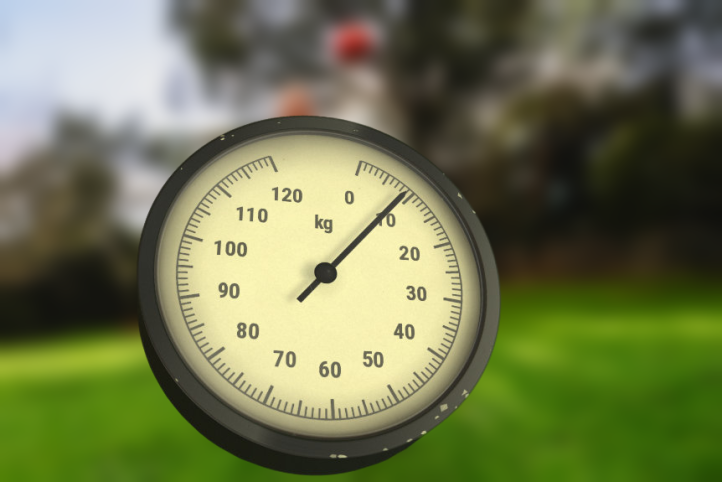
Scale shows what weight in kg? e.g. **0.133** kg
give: **9** kg
